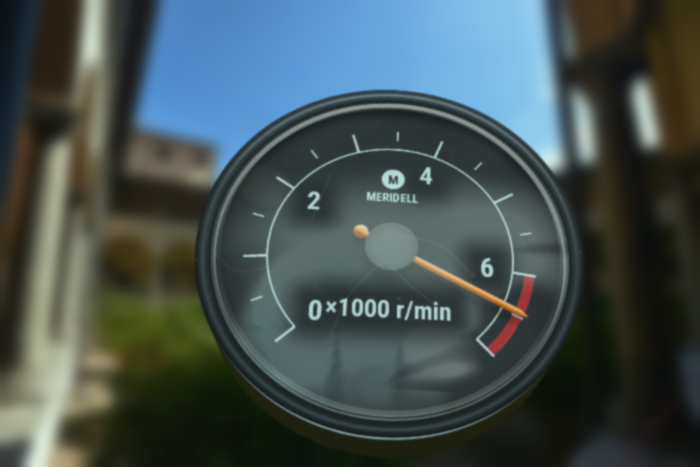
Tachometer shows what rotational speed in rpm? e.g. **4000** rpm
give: **6500** rpm
